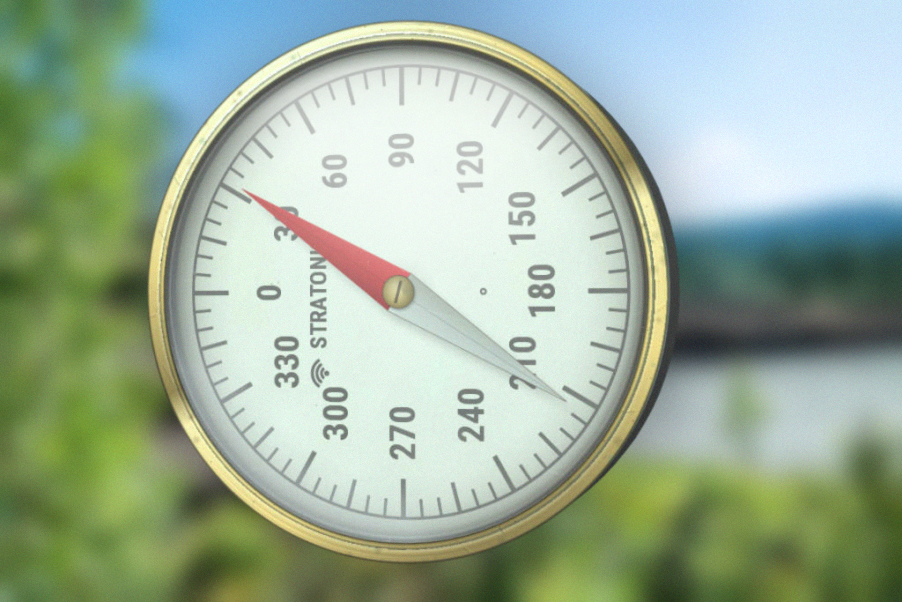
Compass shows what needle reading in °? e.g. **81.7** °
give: **32.5** °
